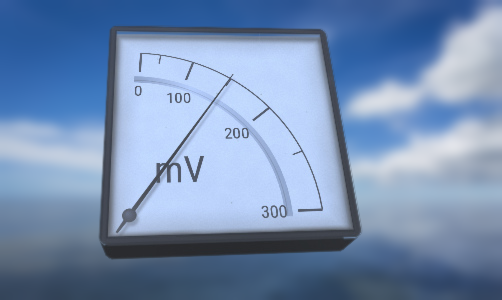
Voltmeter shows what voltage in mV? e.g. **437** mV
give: **150** mV
